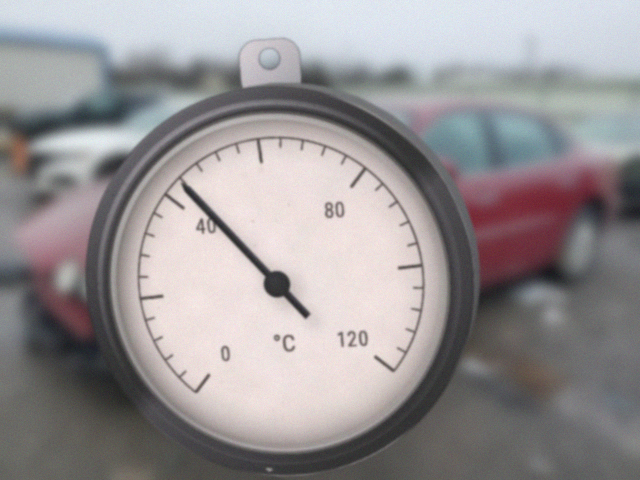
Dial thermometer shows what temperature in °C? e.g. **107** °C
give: **44** °C
